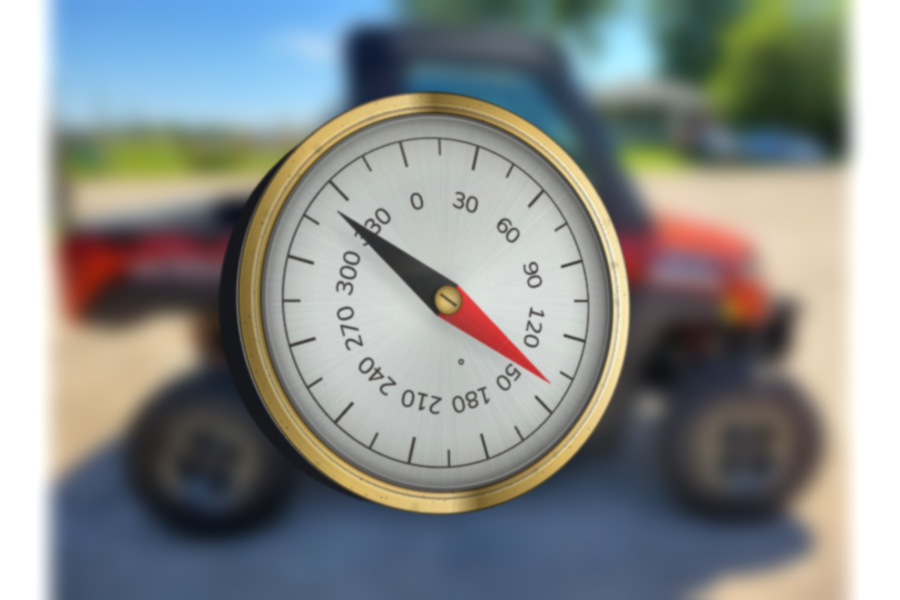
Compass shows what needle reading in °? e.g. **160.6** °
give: **142.5** °
